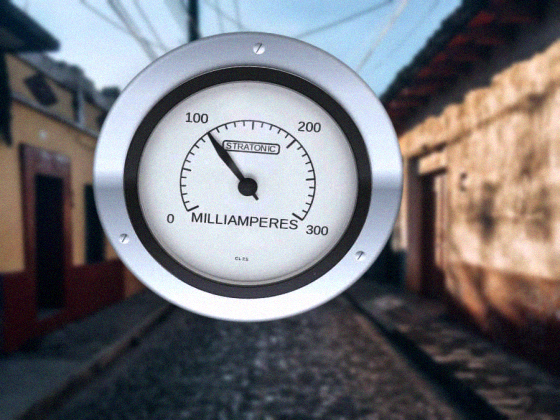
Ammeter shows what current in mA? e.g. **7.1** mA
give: **100** mA
